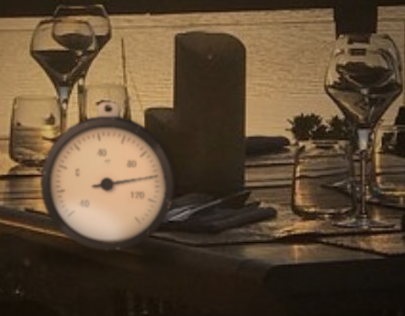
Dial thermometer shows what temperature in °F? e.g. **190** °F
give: **100** °F
